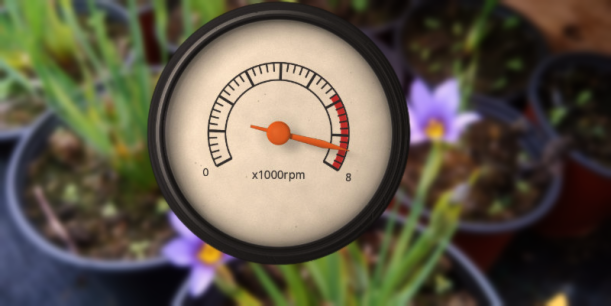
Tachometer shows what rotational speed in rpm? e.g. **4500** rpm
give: **7400** rpm
